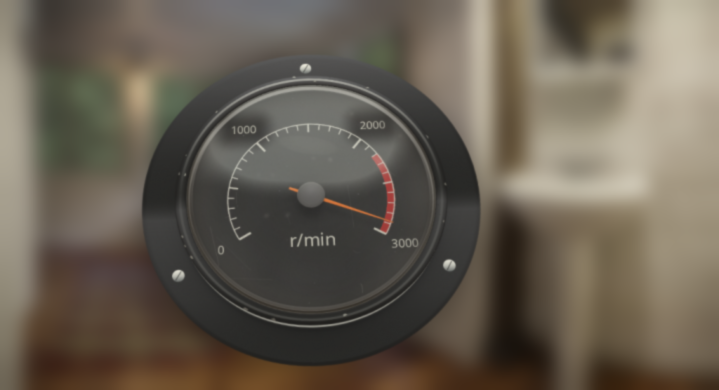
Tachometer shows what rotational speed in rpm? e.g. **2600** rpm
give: **2900** rpm
